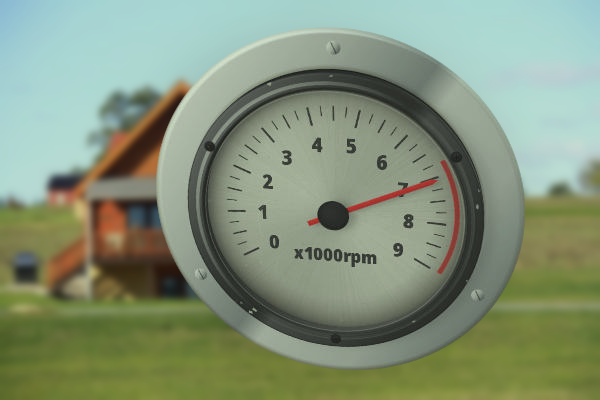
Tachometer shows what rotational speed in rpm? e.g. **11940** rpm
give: **7000** rpm
